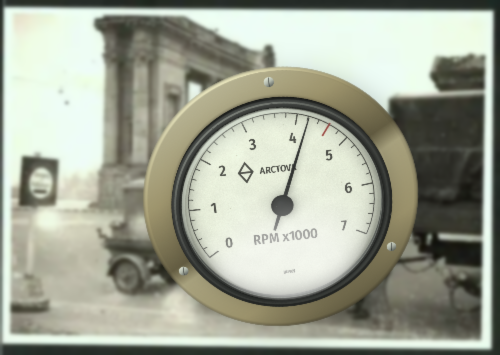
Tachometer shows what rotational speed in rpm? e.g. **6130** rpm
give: **4200** rpm
